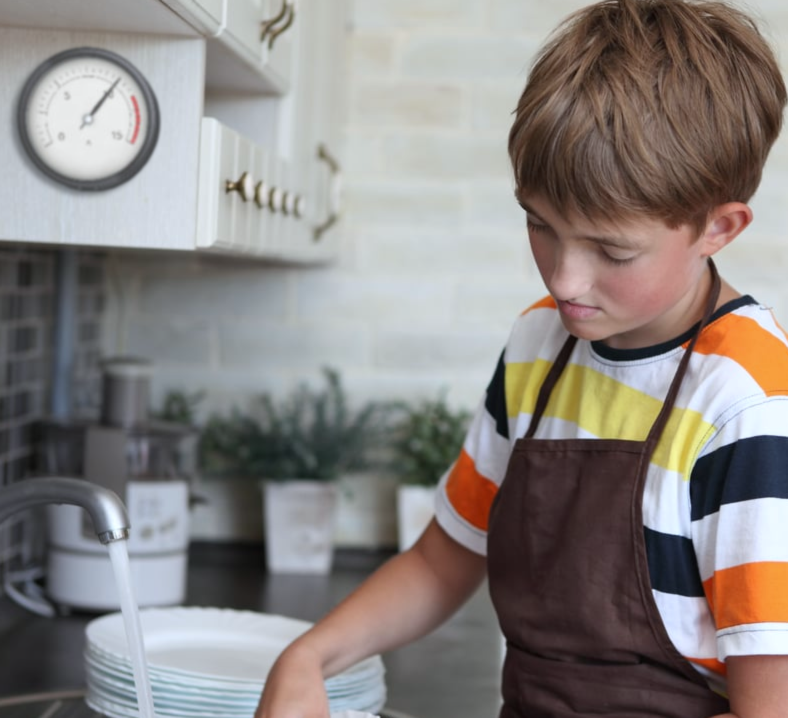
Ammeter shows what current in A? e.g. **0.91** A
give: **10** A
